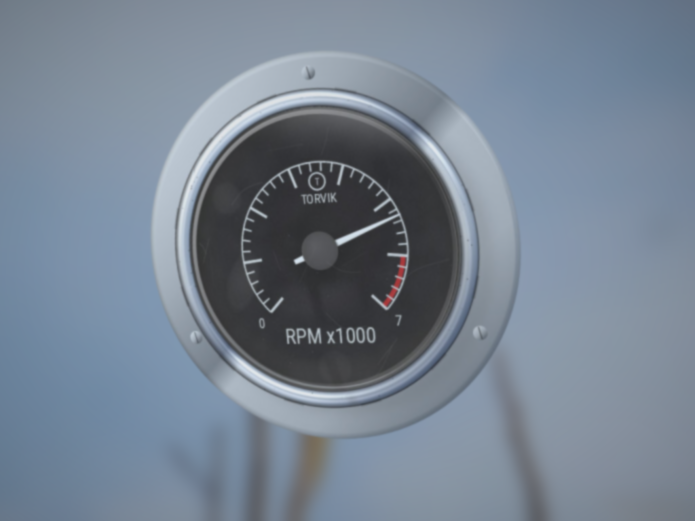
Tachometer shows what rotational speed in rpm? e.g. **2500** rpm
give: **5300** rpm
